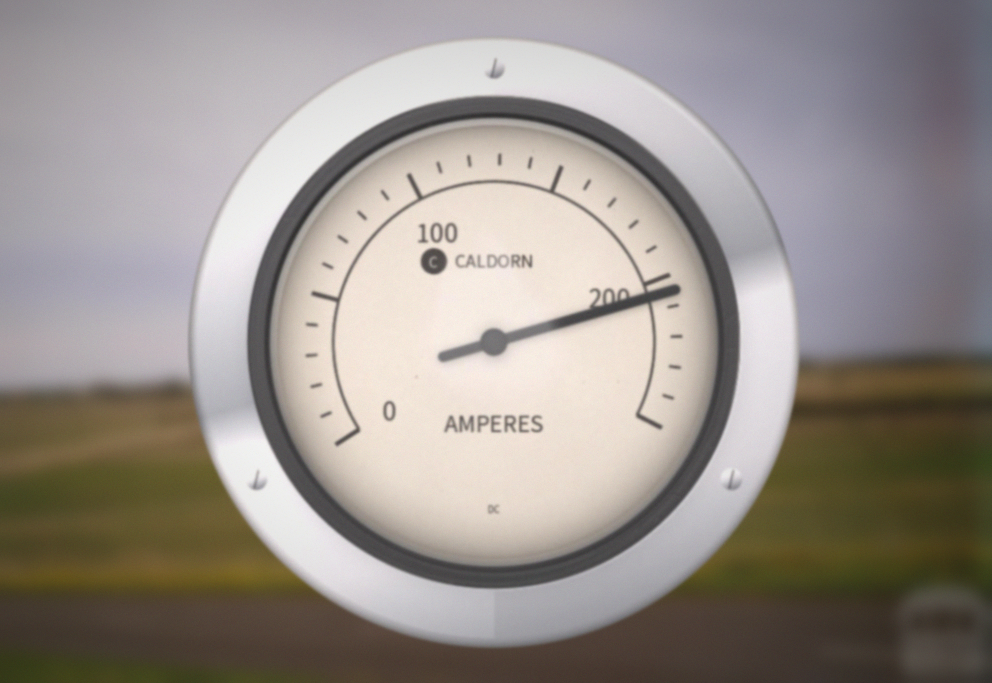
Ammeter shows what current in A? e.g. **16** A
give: **205** A
